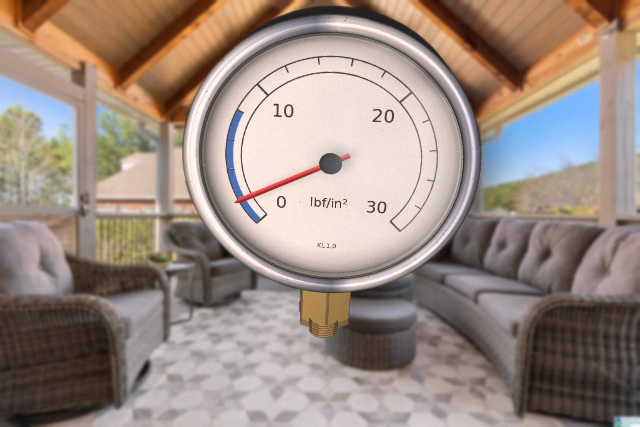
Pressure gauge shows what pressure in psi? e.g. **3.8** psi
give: **2** psi
